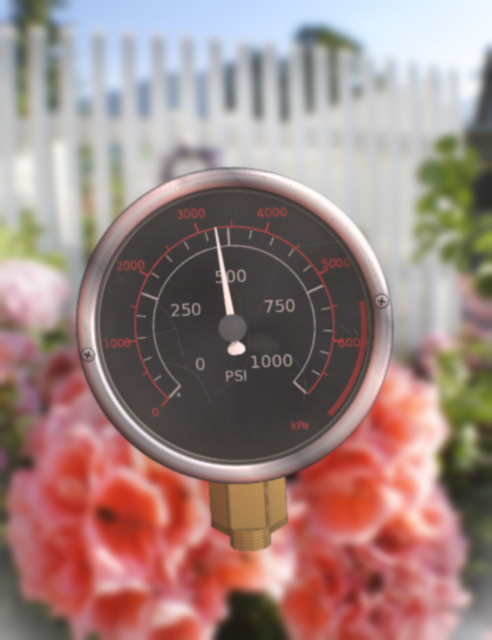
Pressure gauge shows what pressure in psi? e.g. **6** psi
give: **475** psi
